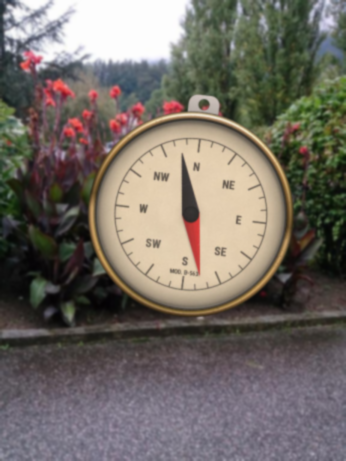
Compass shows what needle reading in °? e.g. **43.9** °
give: **165** °
